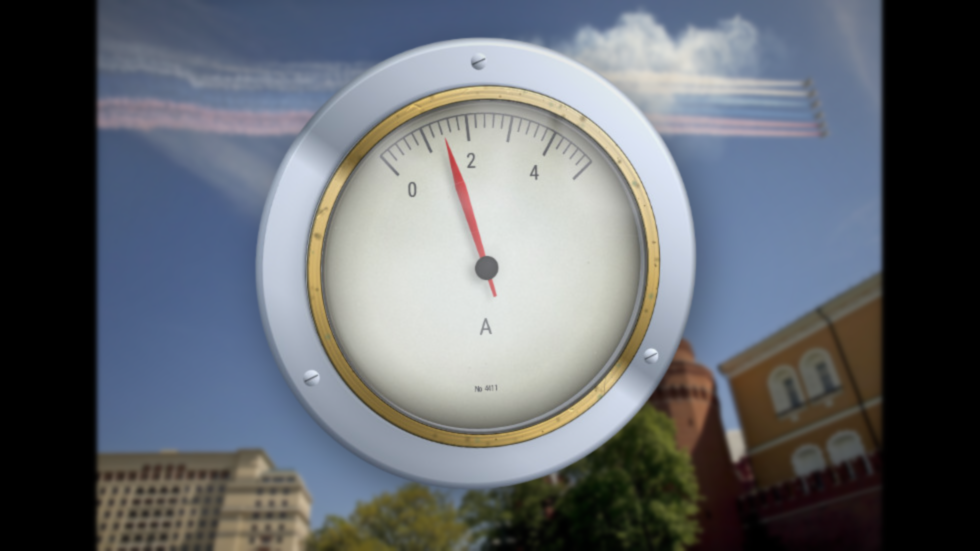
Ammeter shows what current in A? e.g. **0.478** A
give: **1.4** A
